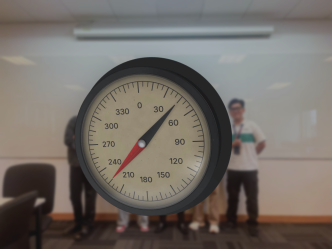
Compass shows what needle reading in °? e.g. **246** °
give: **225** °
